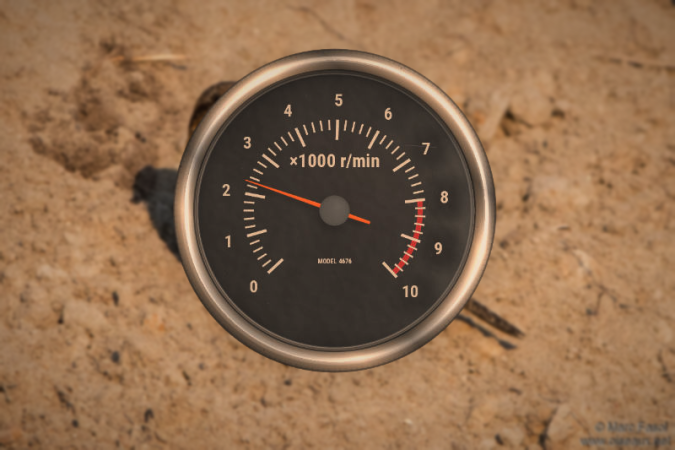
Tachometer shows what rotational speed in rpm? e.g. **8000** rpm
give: **2300** rpm
